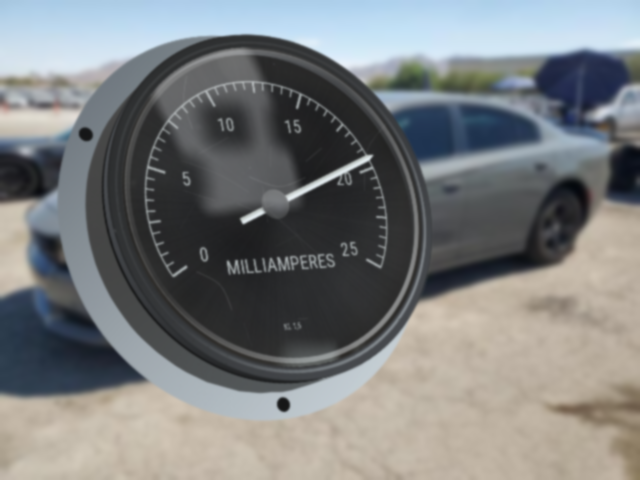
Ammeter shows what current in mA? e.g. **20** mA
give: **19.5** mA
